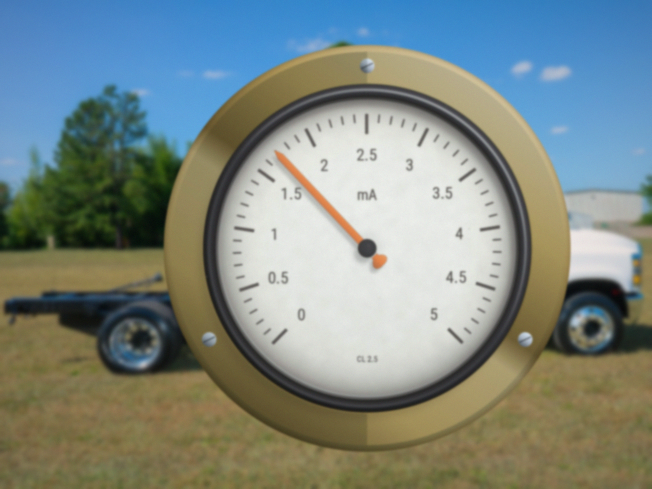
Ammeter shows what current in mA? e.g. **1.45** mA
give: **1.7** mA
